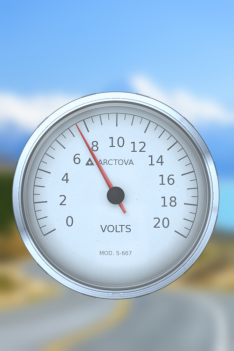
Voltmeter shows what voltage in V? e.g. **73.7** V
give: **7.5** V
